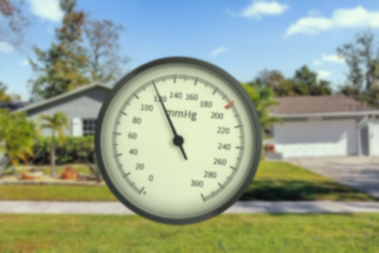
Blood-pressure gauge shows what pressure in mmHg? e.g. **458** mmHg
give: **120** mmHg
